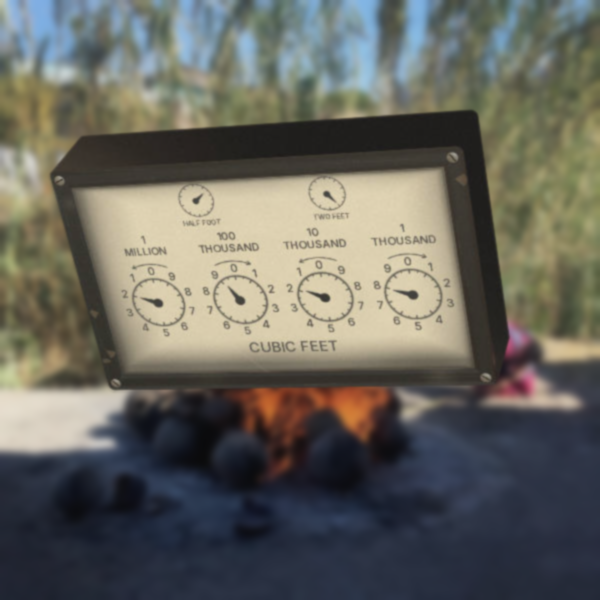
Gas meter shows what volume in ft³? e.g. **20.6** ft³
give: **191800** ft³
